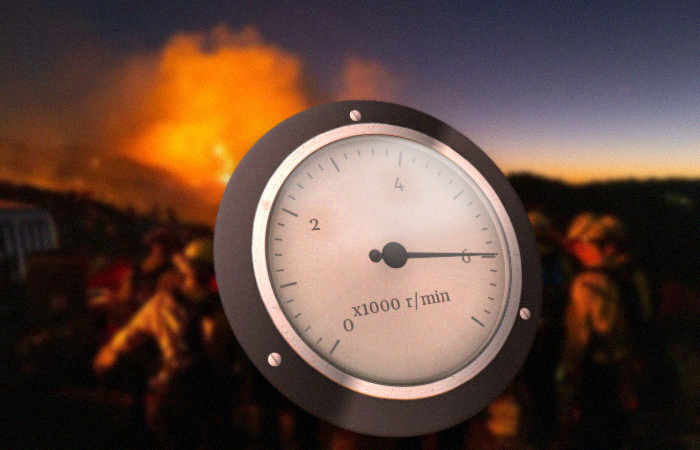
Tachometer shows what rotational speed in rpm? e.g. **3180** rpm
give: **6000** rpm
